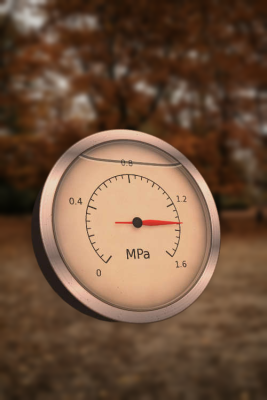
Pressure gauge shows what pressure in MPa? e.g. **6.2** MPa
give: **1.35** MPa
